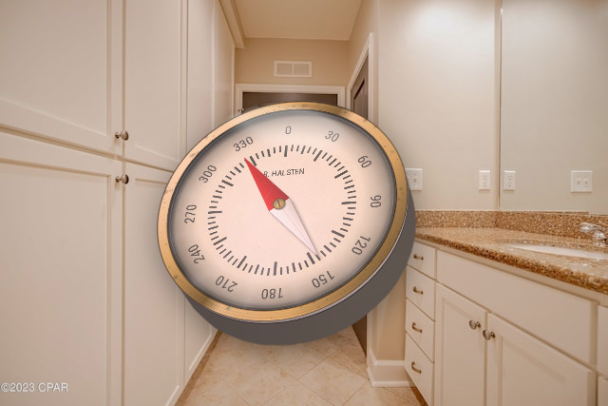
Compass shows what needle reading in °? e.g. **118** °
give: **325** °
